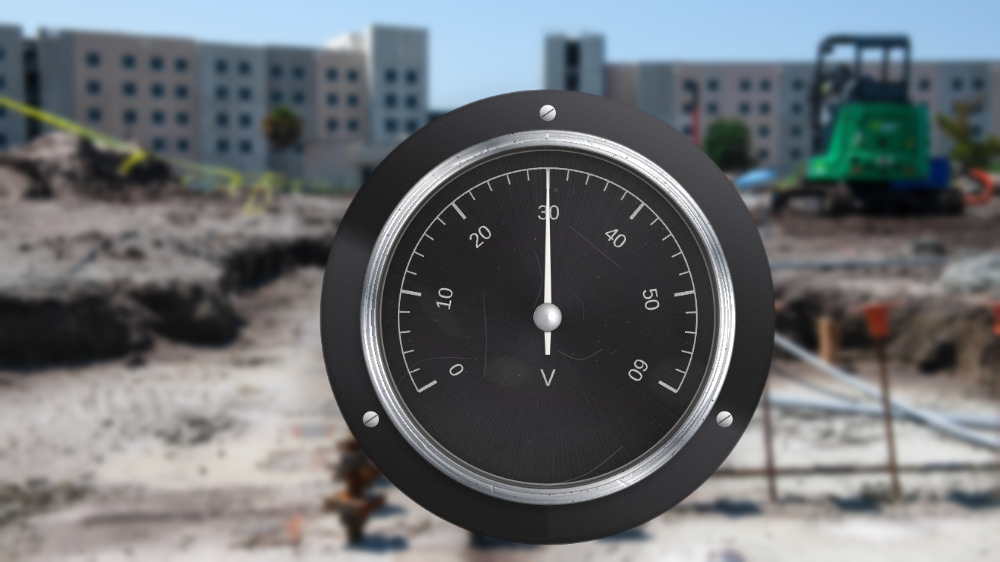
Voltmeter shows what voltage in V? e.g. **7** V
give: **30** V
